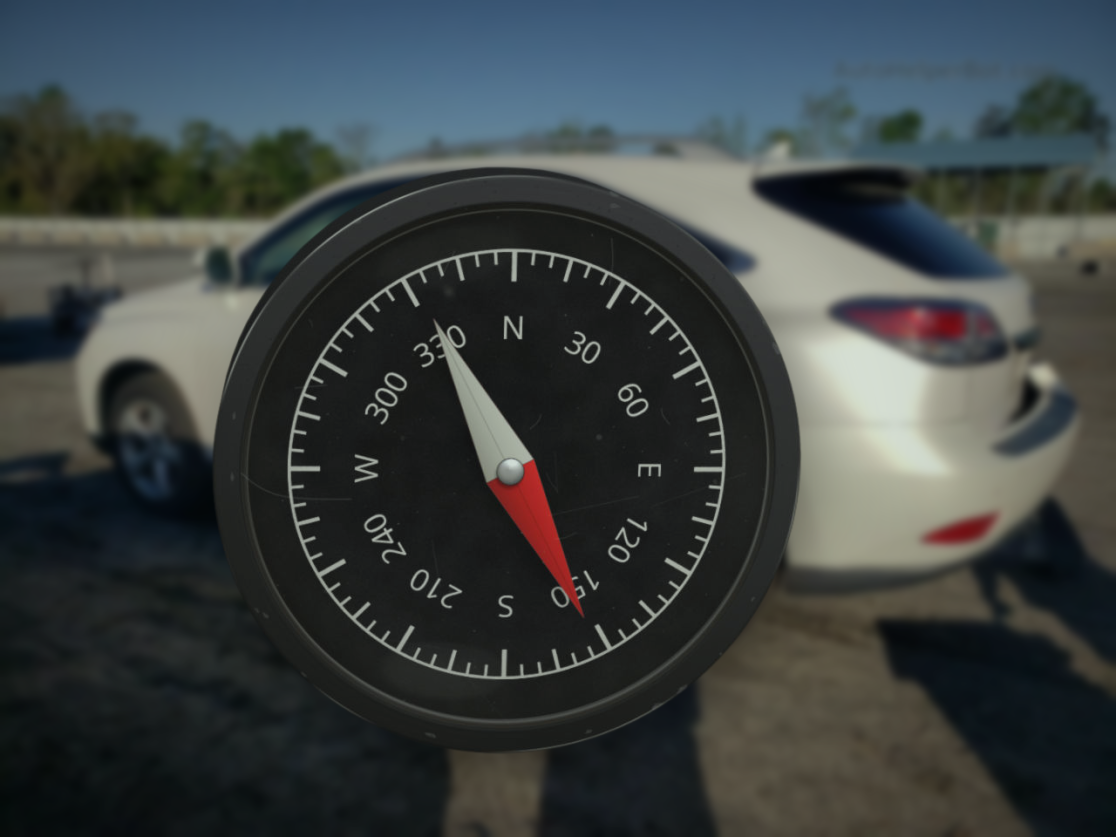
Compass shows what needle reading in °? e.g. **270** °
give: **152.5** °
